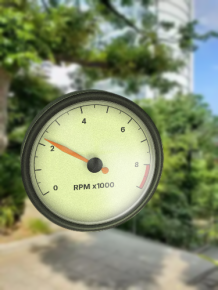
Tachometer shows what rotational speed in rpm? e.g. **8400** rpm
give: **2250** rpm
